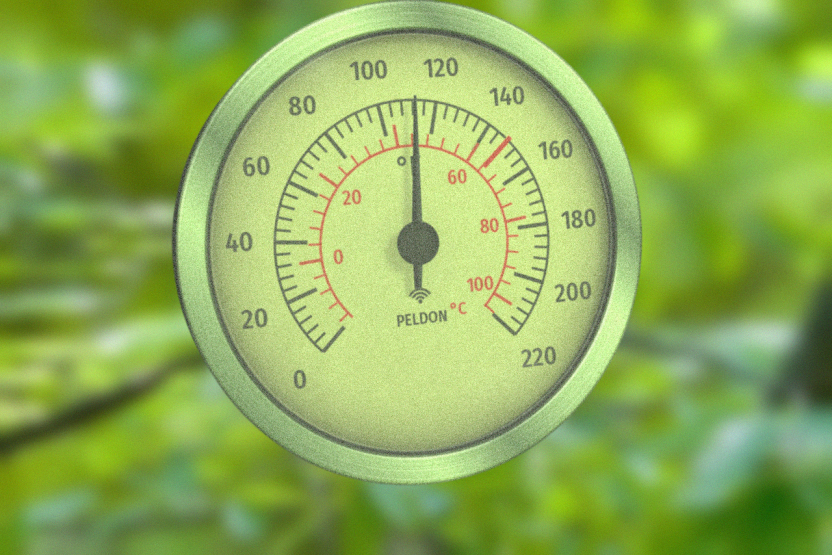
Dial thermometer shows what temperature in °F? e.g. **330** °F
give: **112** °F
